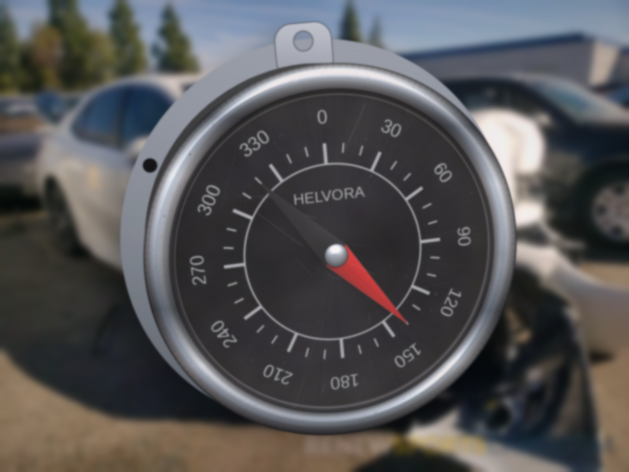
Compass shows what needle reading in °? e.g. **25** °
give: **140** °
